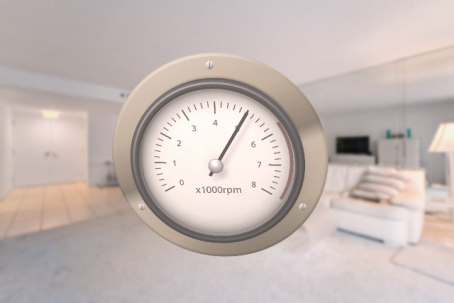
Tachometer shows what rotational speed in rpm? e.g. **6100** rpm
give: **5000** rpm
